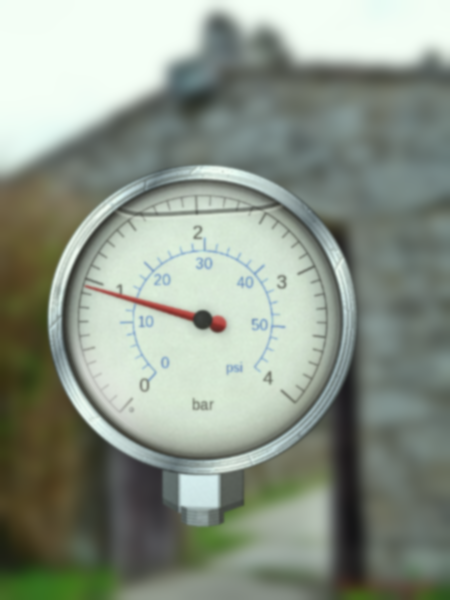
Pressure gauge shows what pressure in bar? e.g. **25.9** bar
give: **0.95** bar
